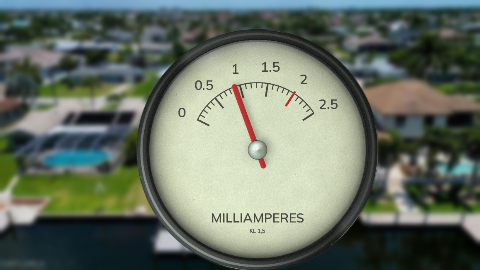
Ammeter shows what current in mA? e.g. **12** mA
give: **0.9** mA
